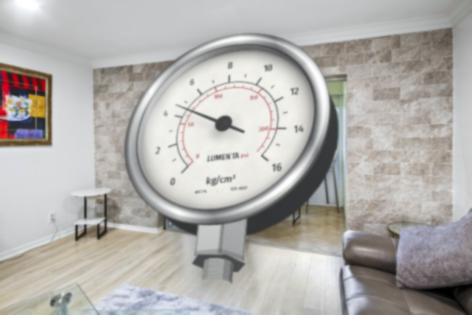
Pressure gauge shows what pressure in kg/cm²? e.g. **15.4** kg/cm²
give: **4.5** kg/cm²
